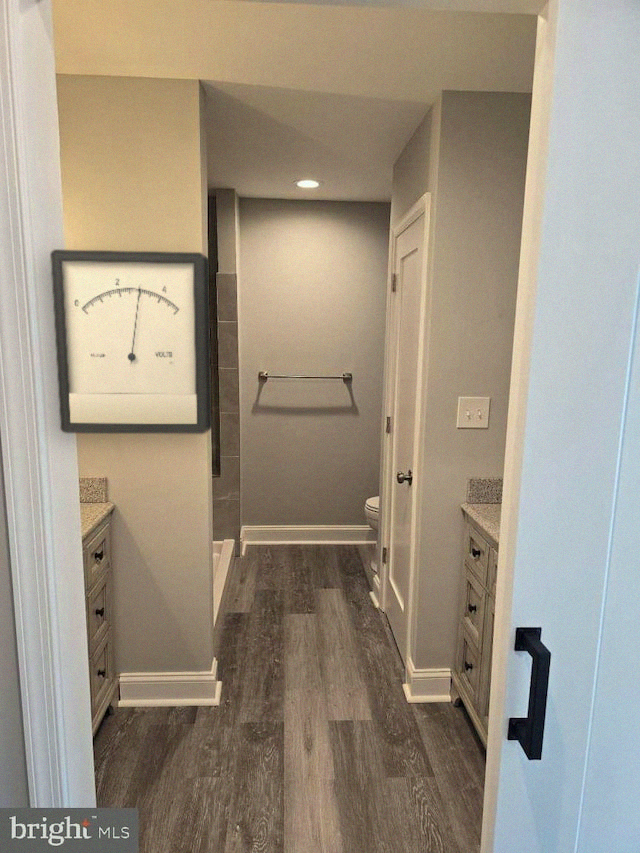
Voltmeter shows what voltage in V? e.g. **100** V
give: **3** V
